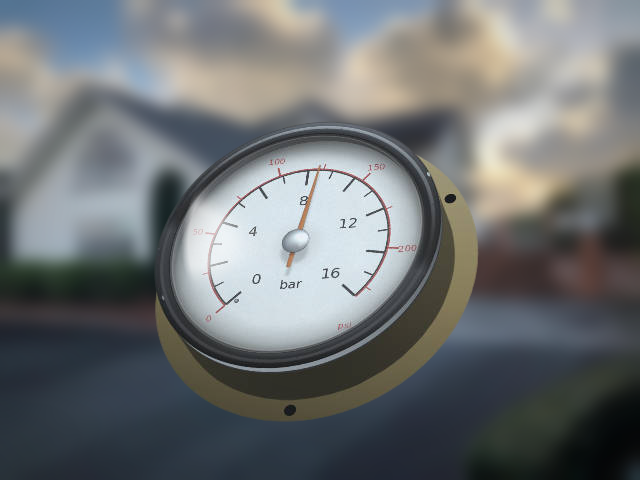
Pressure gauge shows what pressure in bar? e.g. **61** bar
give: **8.5** bar
